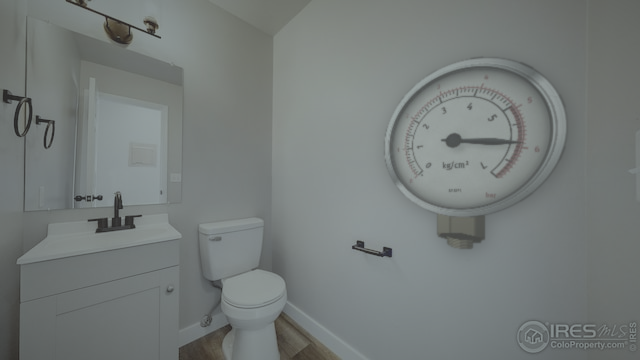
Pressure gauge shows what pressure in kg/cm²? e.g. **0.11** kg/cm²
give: **6** kg/cm²
